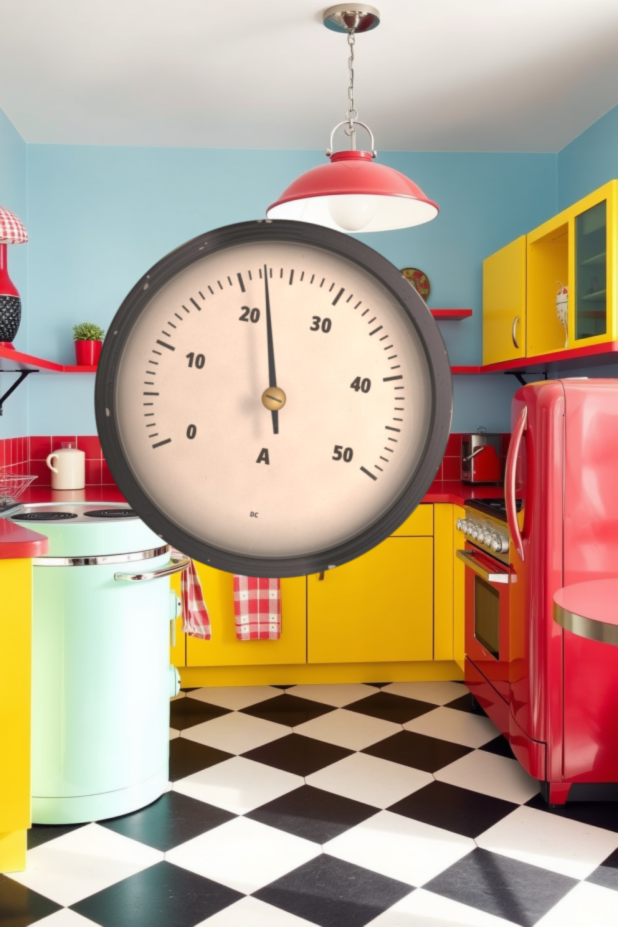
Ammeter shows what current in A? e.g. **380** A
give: **22.5** A
